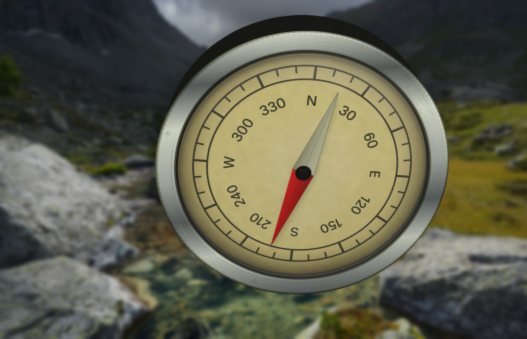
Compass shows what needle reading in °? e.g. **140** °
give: **195** °
